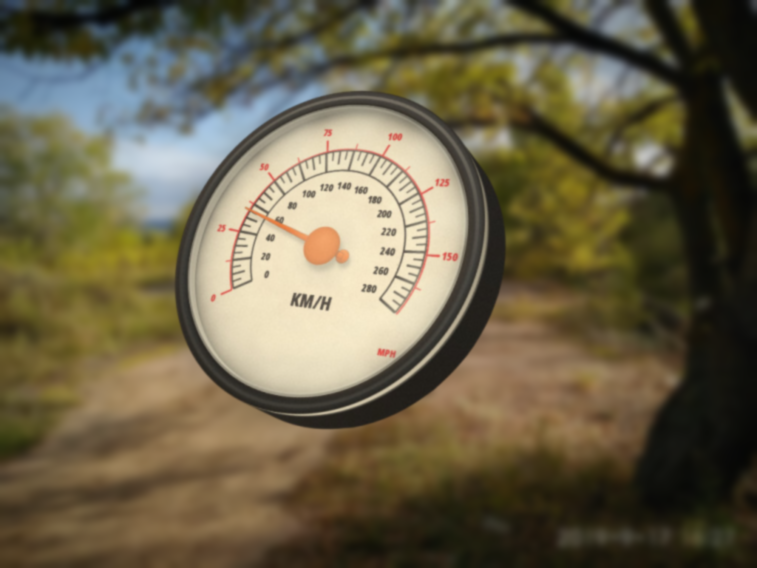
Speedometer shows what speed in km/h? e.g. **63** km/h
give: **55** km/h
